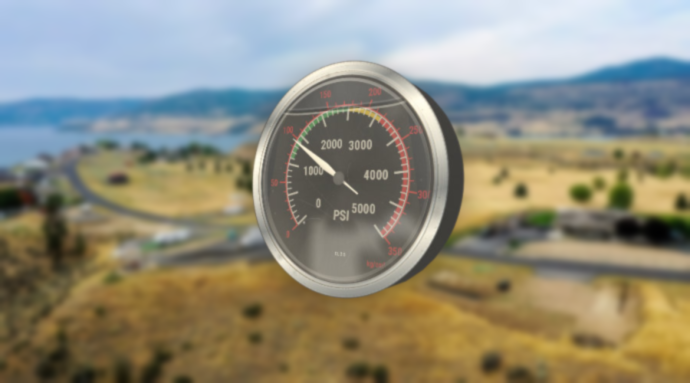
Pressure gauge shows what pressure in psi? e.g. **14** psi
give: **1400** psi
